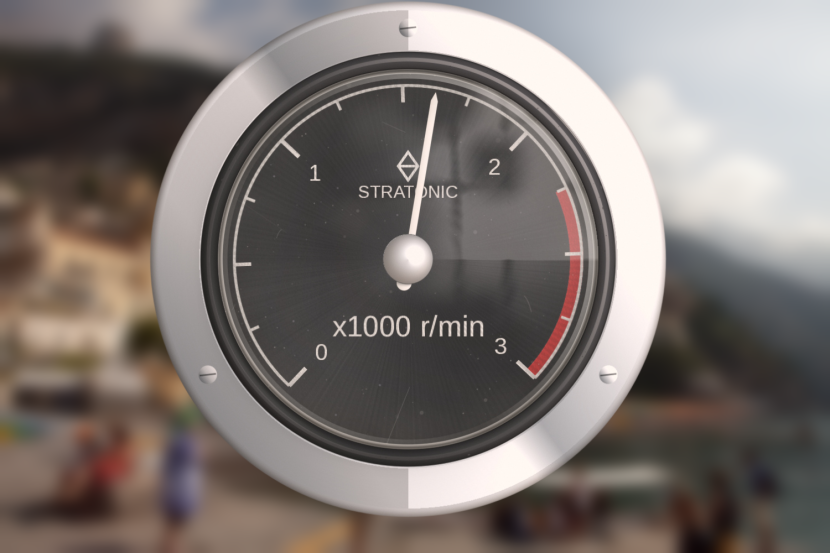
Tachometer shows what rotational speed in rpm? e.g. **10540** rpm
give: **1625** rpm
